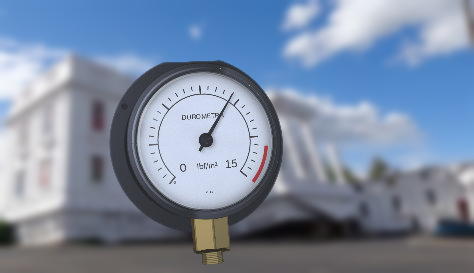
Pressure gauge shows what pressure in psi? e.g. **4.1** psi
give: **9.5** psi
